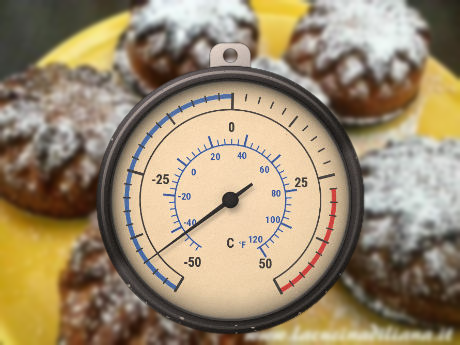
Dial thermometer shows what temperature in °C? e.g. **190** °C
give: **-42.5** °C
